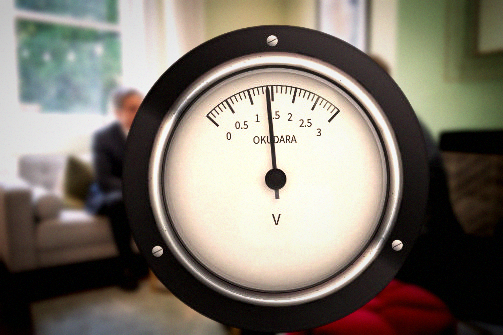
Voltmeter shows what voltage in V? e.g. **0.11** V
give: **1.4** V
